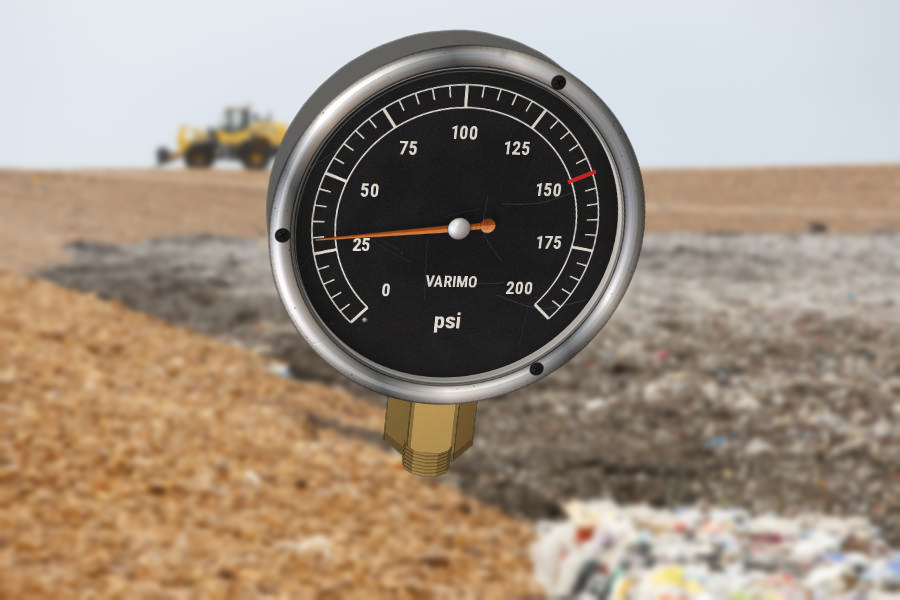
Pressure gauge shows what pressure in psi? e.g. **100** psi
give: **30** psi
